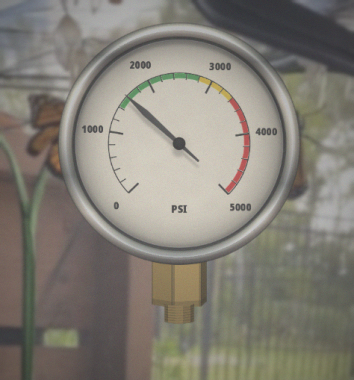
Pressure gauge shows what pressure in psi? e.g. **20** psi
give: **1600** psi
